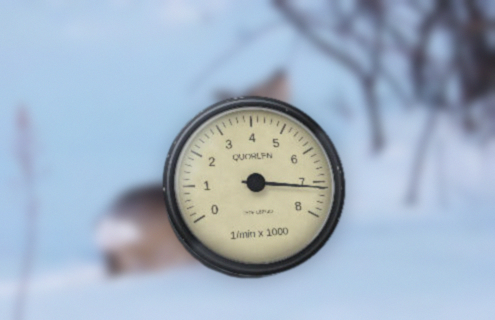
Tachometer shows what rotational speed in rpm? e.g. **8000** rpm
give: **7200** rpm
